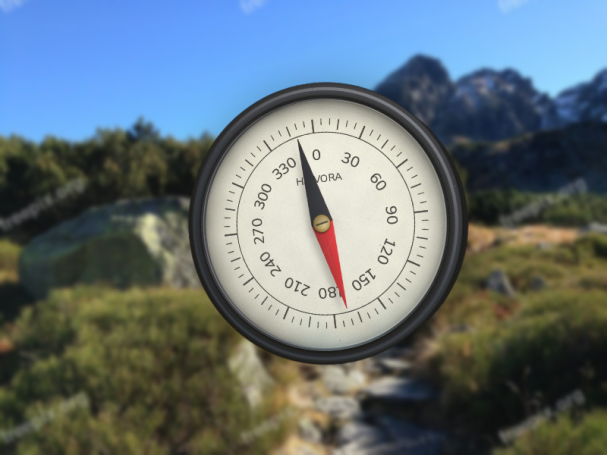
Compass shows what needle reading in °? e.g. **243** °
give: **170** °
